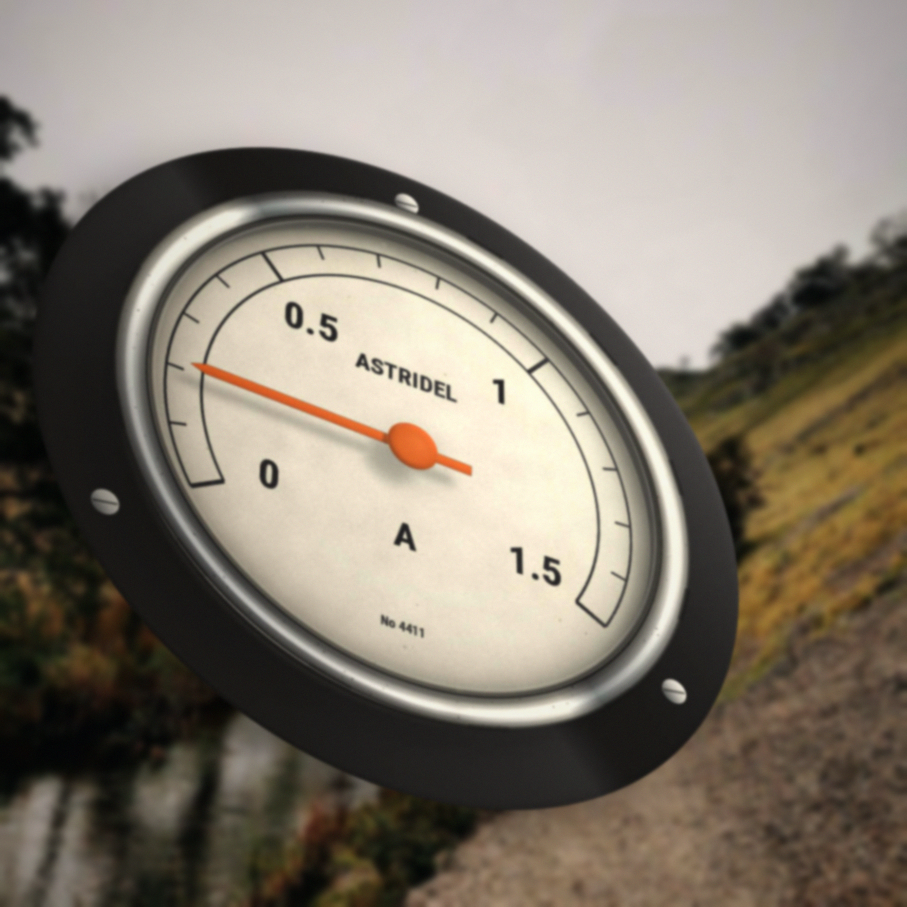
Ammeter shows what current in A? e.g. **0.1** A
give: **0.2** A
